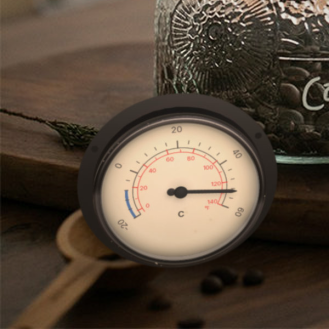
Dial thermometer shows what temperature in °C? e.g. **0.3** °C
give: **52** °C
